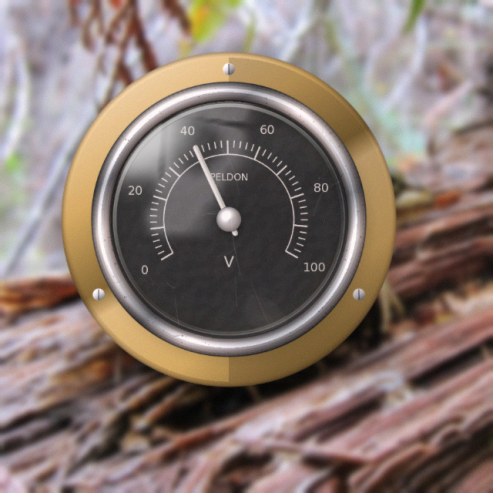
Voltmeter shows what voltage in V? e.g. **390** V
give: **40** V
